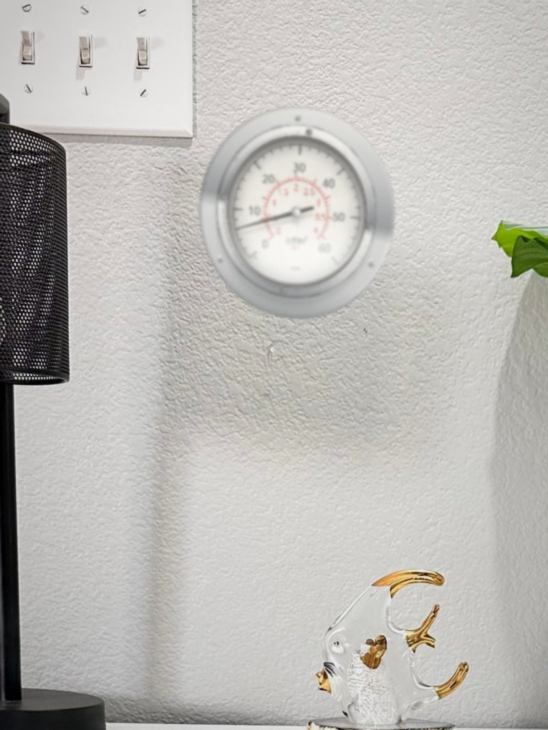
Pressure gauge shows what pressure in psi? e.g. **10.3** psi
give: **6** psi
